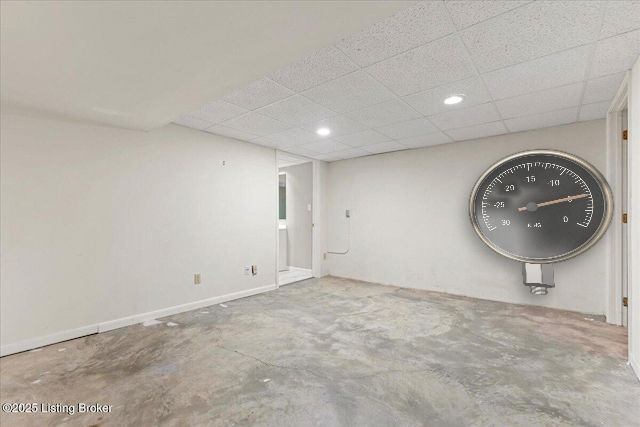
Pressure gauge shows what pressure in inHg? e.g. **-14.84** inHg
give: **-5** inHg
